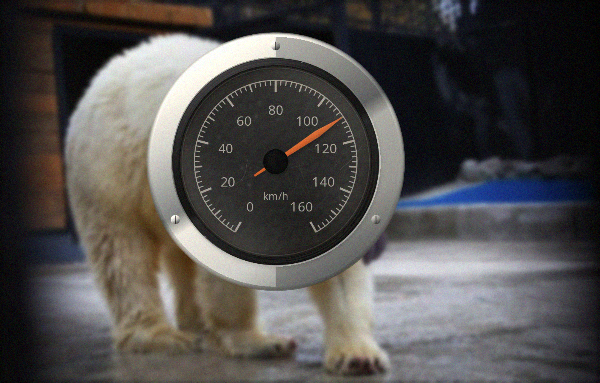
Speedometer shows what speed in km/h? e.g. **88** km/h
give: **110** km/h
